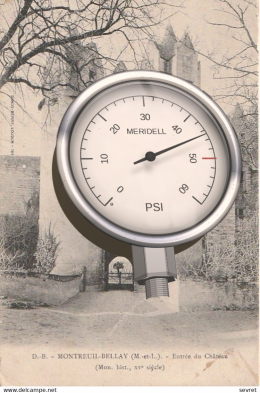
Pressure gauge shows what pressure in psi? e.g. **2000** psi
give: **45** psi
